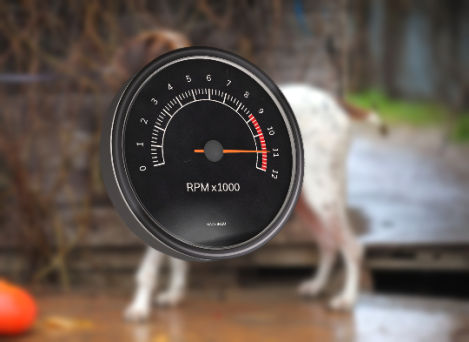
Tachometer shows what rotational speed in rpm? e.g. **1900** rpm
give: **11000** rpm
